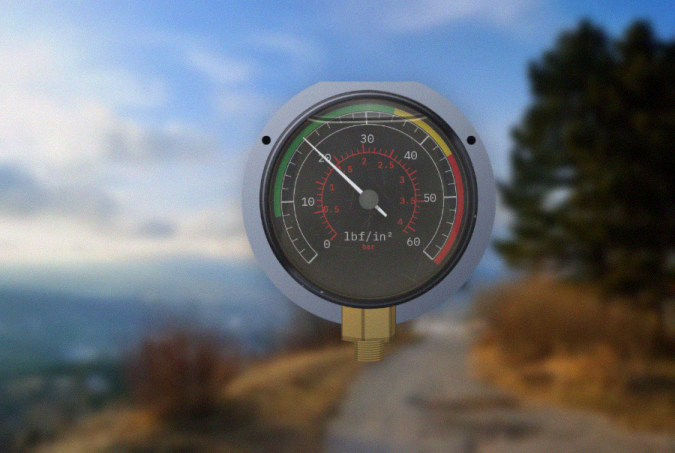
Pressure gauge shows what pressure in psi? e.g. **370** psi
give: **20** psi
